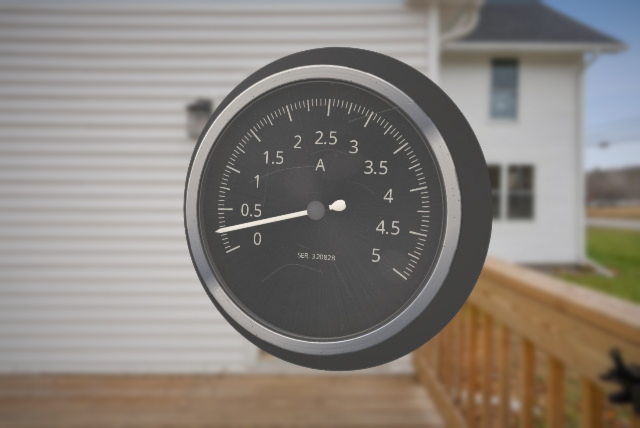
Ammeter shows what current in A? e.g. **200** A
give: **0.25** A
